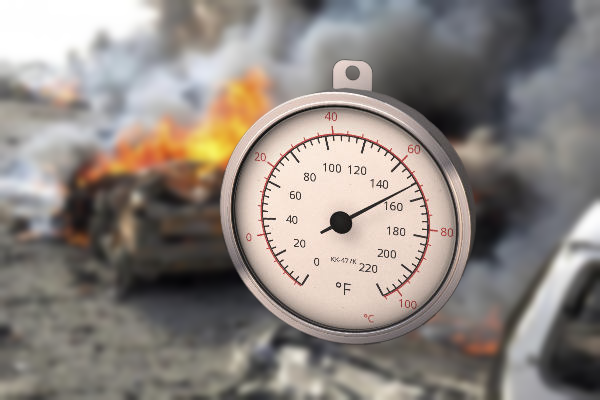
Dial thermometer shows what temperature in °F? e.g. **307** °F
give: **152** °F
